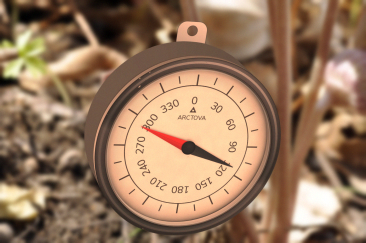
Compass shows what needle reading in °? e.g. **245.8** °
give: **292.5** °
